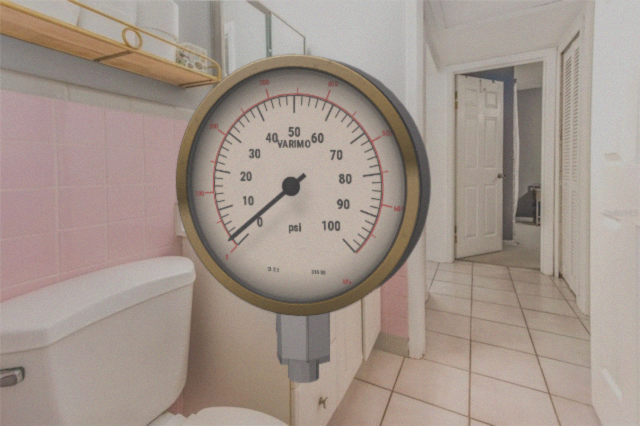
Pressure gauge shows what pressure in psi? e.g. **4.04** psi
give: **2** psi
